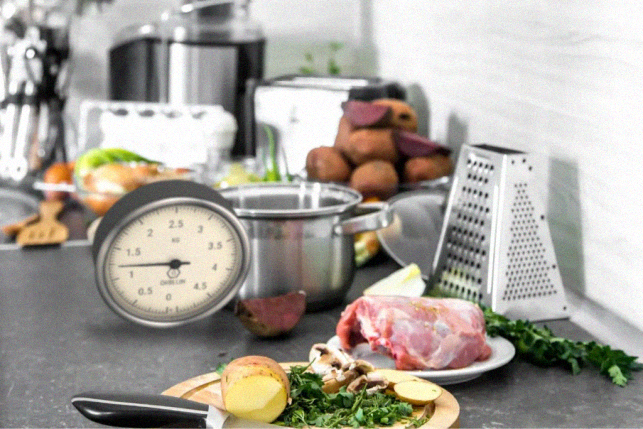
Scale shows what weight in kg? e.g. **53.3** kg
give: **1.25** kg
